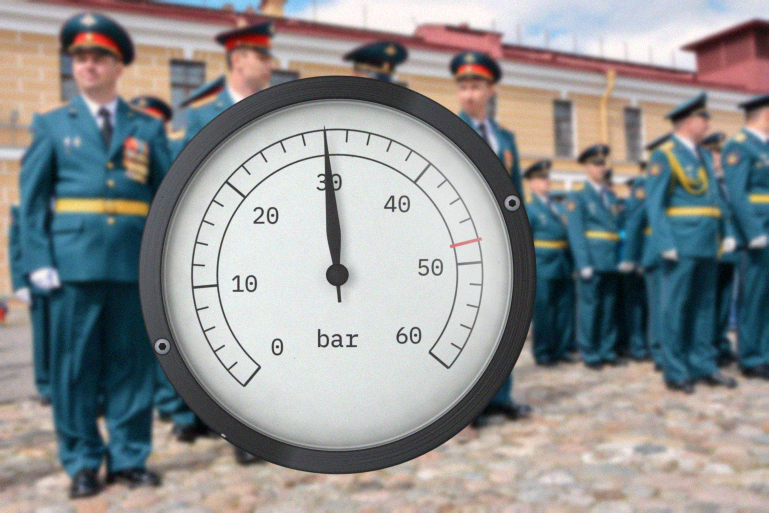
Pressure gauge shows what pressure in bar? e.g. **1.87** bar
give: **30** bar
